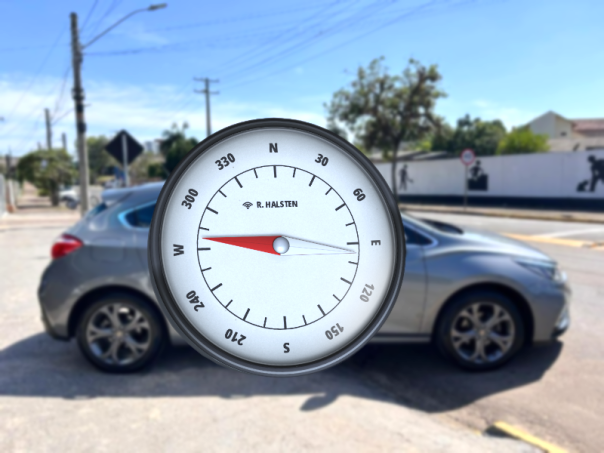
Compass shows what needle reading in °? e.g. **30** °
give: **277.5** °
